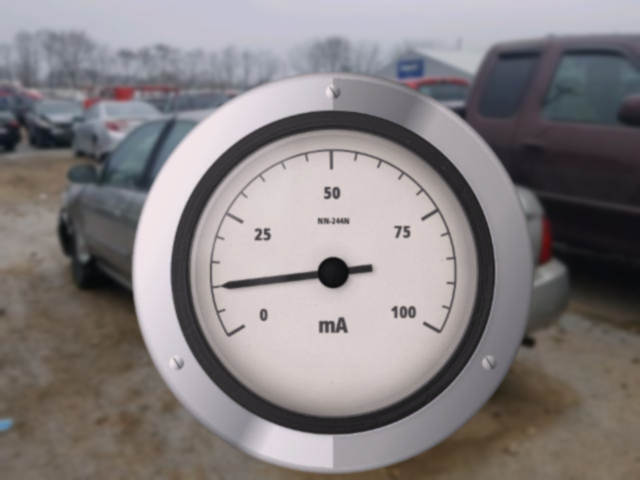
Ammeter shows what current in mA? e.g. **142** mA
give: **10** mA
